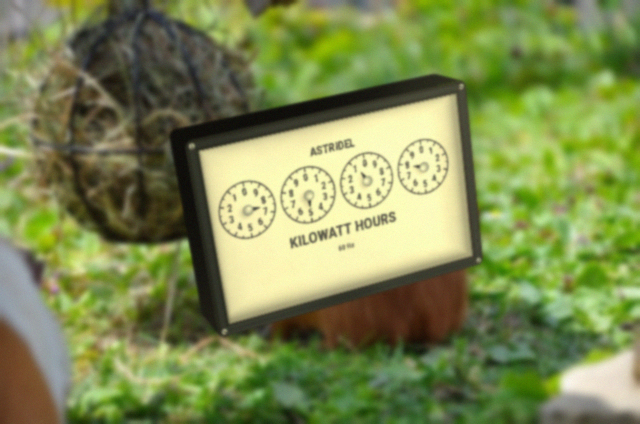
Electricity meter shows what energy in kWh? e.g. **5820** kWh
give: **7508** kWh
